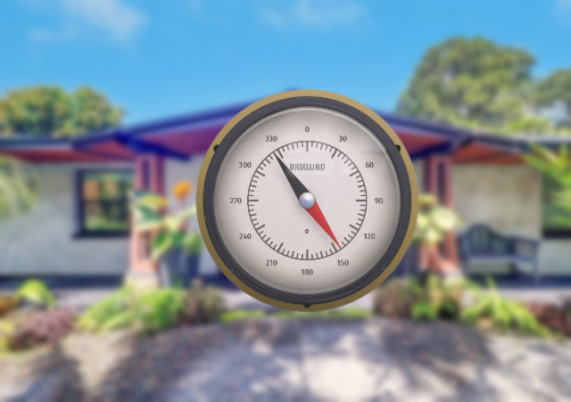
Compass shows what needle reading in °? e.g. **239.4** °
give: **145** °
